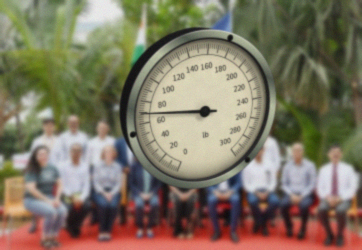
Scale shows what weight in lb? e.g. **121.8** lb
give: **70** lb
